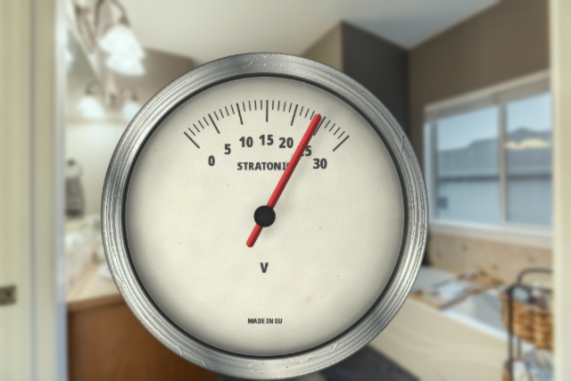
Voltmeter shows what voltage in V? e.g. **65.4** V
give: **24** V
